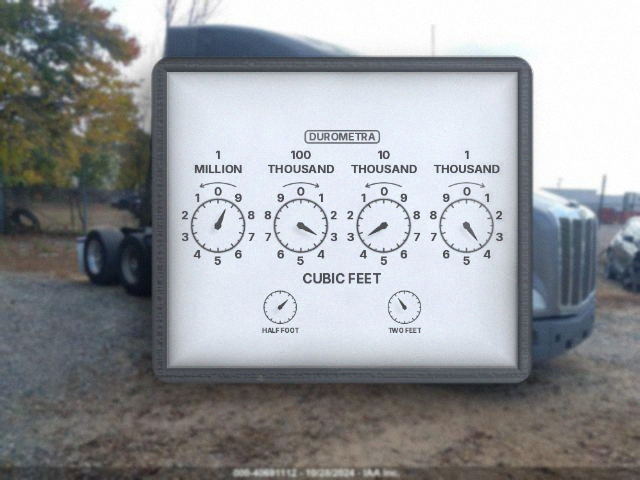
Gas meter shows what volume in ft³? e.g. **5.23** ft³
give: **933400** ft³
